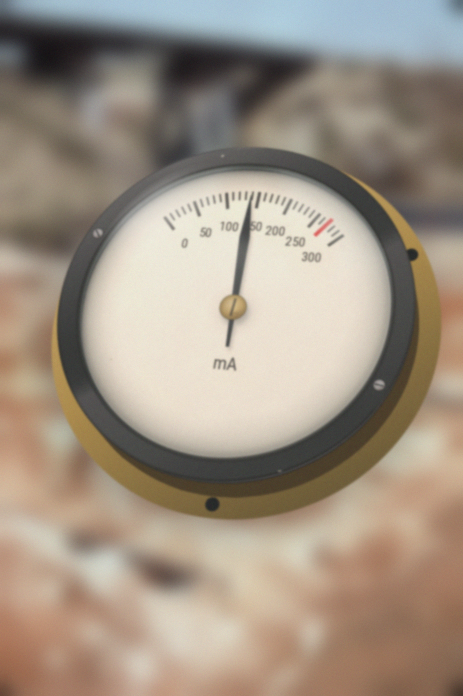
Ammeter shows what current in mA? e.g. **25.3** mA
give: **140** mA
